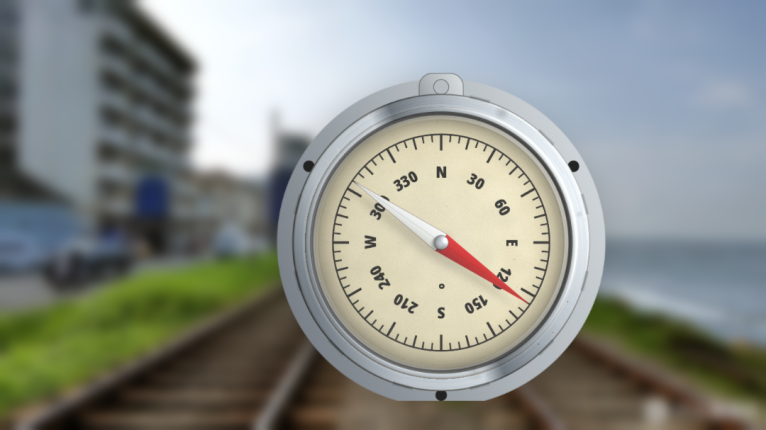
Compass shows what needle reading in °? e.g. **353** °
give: **125** °
